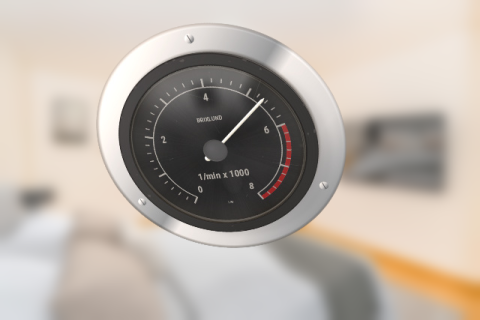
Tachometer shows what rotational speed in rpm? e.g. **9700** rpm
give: **5300** rpm
